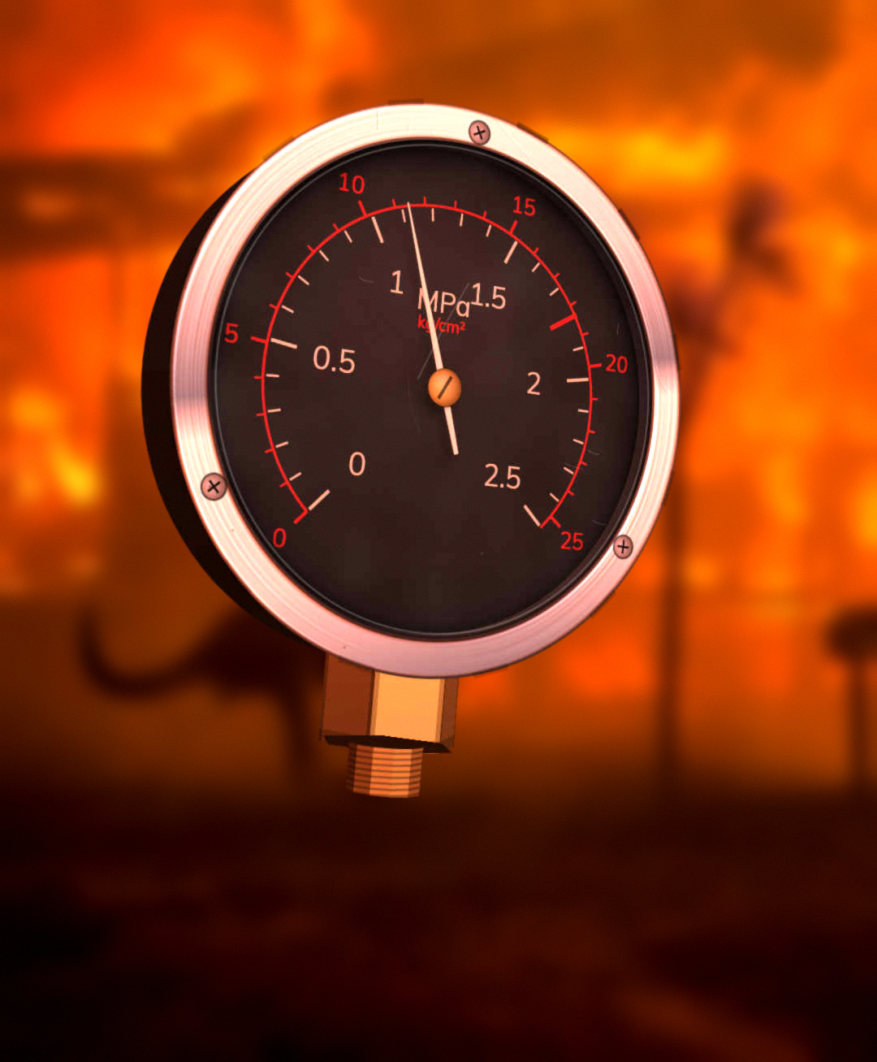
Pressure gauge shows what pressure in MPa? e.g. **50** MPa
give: **1.1** MPa
